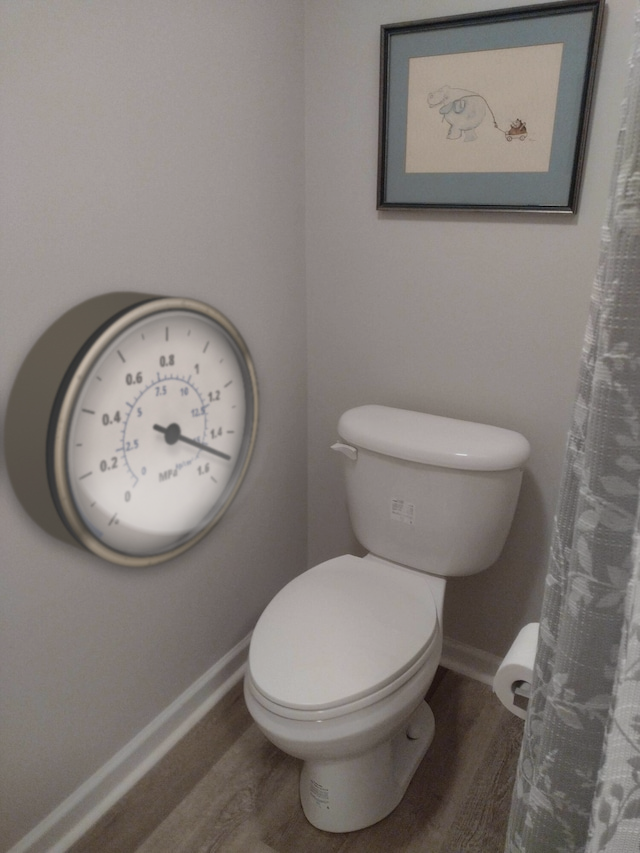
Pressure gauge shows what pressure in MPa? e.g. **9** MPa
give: **1.5** MPa
